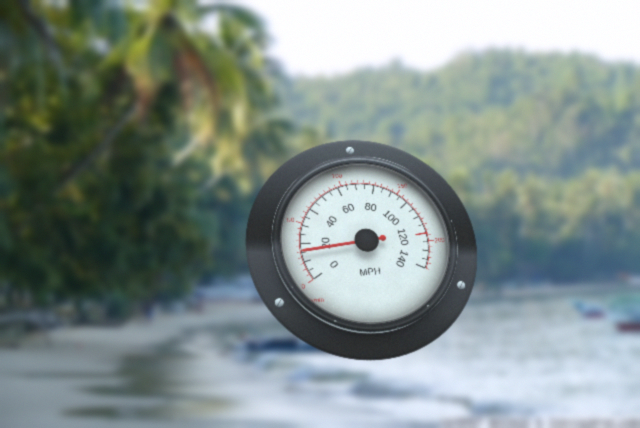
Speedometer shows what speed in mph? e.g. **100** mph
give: **15** mph
